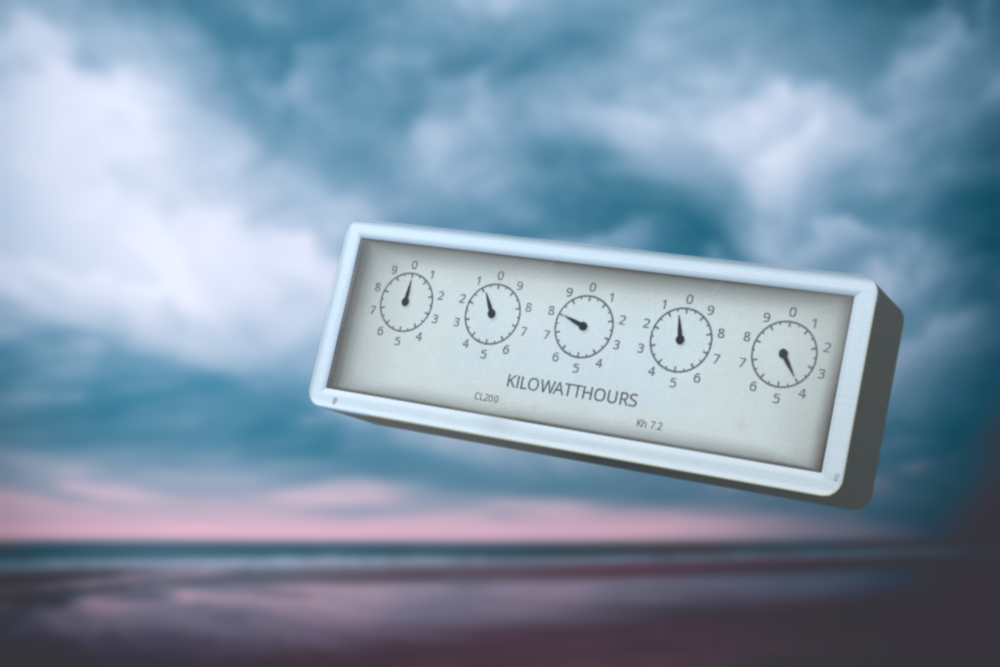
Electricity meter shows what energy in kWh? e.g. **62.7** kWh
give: **804** kWh
